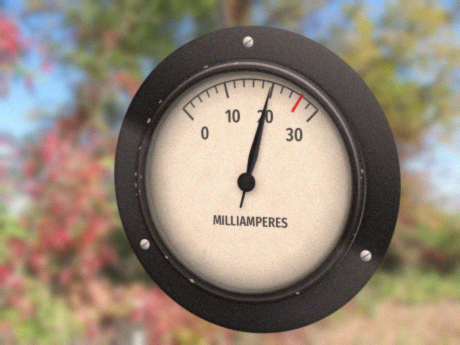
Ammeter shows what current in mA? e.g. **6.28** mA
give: **20** mA
